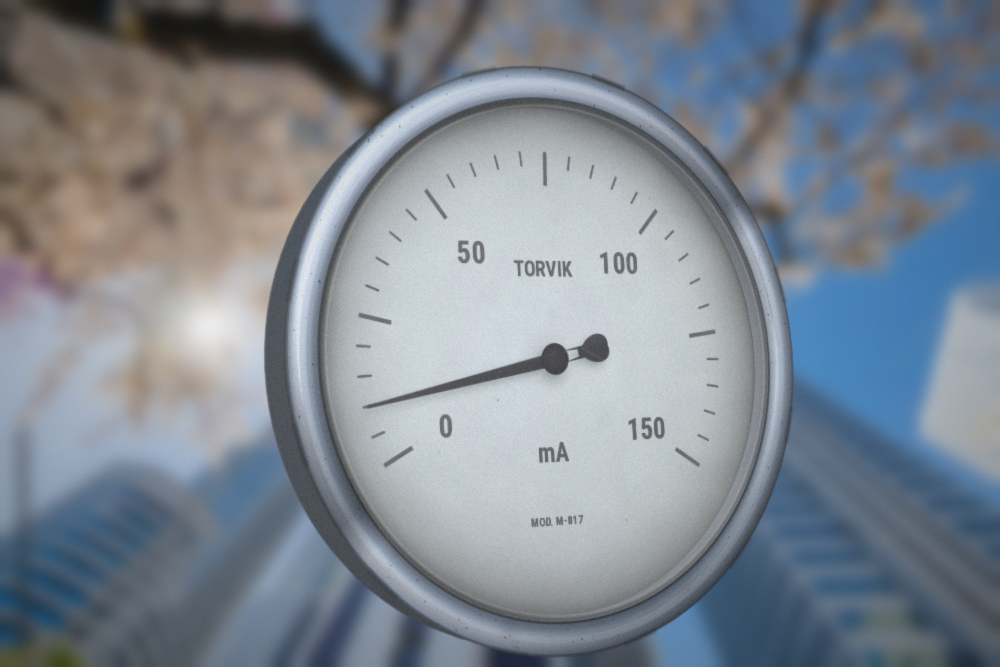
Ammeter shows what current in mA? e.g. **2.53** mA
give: **10** mA
